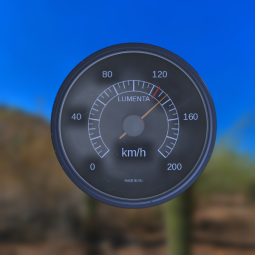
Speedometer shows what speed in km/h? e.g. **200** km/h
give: **135** km/h
